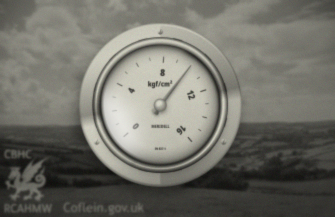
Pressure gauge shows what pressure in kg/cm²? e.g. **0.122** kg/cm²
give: **10** kg/cm²
